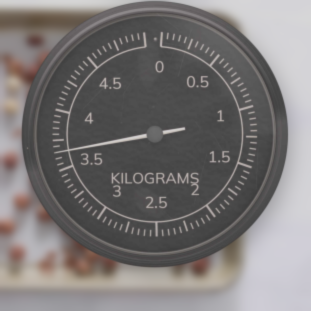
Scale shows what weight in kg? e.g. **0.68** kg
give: **3.65** kg
